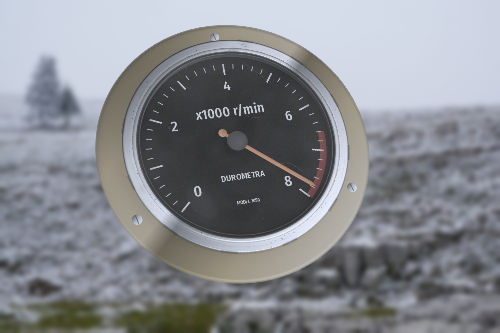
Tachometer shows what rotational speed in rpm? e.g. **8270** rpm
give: **7800** rpm
